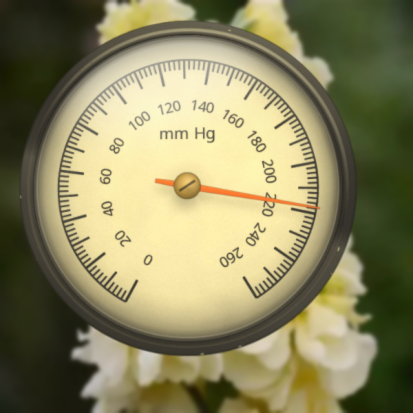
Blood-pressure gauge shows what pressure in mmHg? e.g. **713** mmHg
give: **218** mmHg
